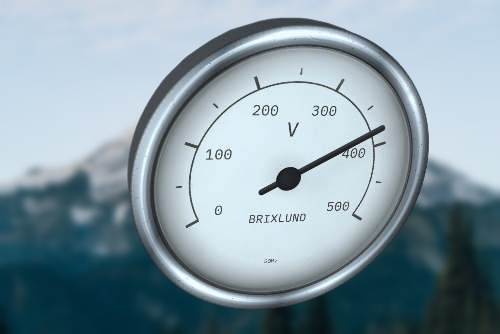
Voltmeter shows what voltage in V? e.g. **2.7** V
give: **375** V
